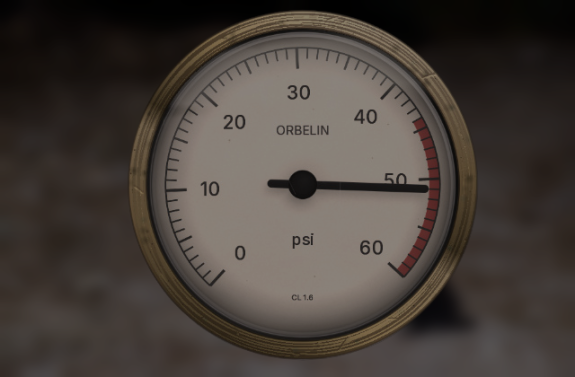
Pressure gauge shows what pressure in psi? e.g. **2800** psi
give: **51** psi
